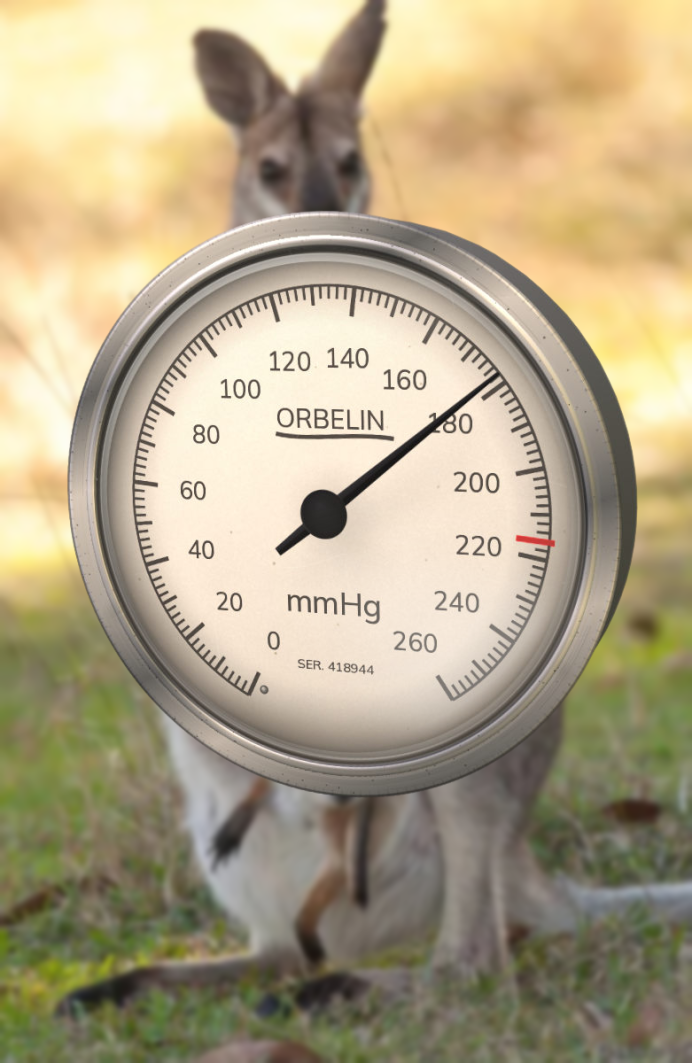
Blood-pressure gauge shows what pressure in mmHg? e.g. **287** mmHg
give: **178** mmHg
